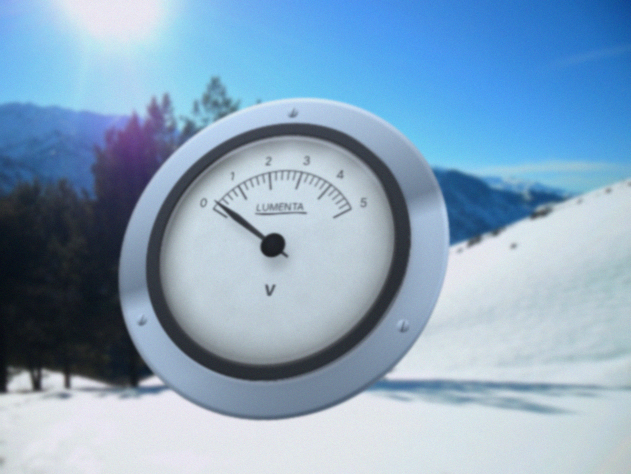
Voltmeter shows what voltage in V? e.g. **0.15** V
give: **0.2** V
